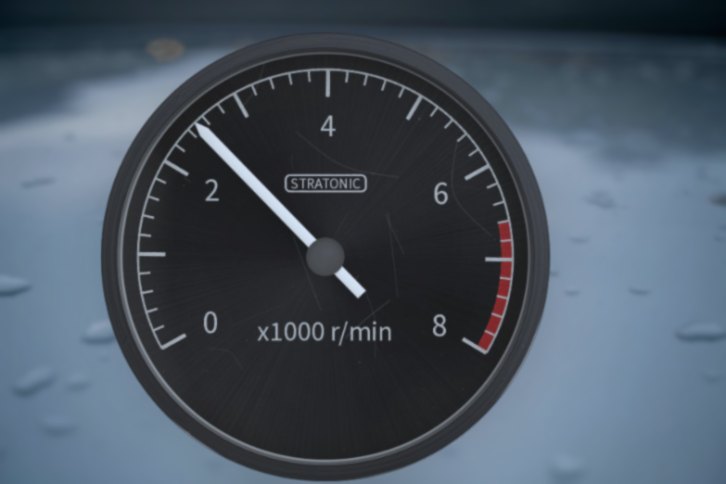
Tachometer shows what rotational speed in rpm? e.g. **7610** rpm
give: **2500** rpm
